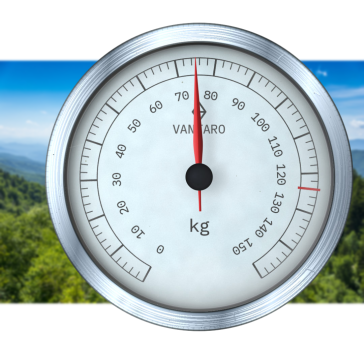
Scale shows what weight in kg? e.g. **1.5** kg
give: **75** kg
